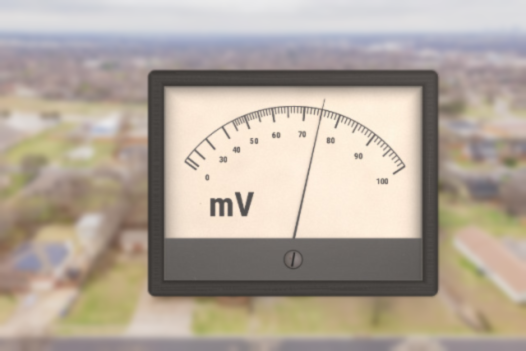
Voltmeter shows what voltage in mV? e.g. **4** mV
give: **75** mV
